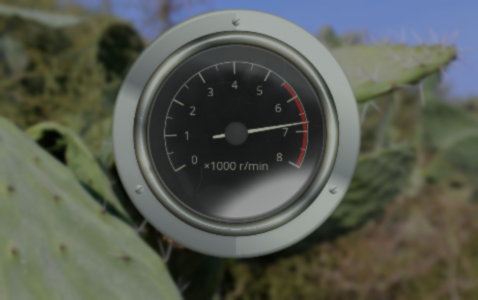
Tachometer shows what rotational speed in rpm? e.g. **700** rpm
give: **6750** rpm
